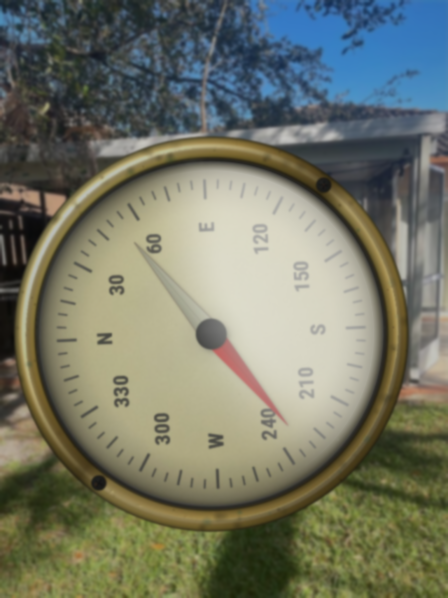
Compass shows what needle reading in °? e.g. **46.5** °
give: **232.5** °
